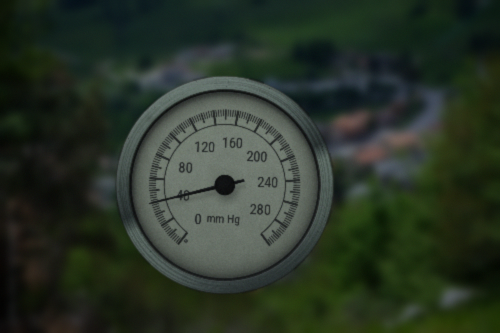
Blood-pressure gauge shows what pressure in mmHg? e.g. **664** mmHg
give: **40** mmHg
